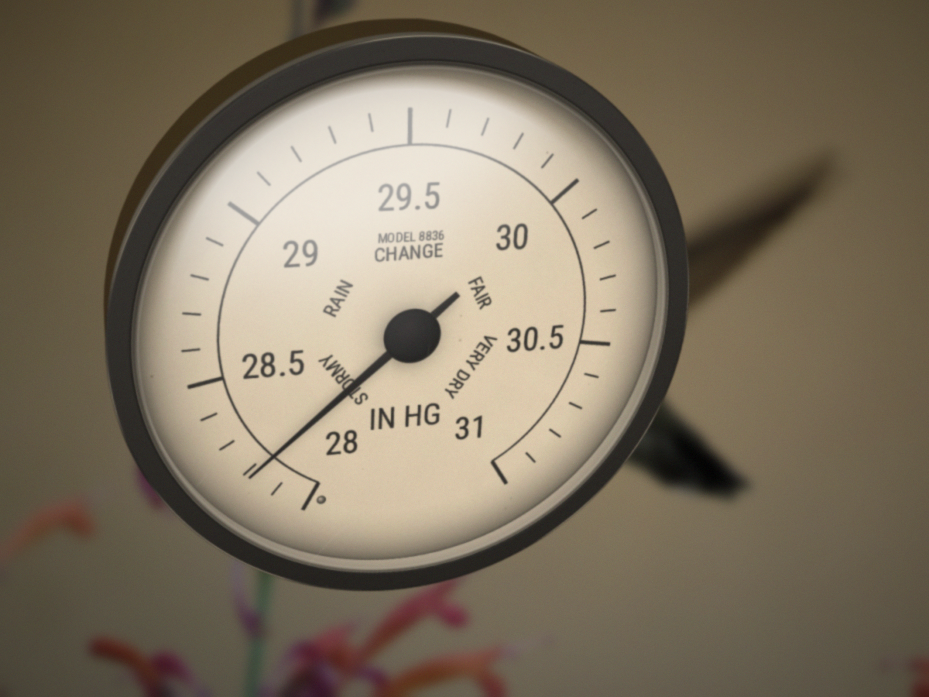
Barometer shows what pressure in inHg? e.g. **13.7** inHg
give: **28.2** inHg
